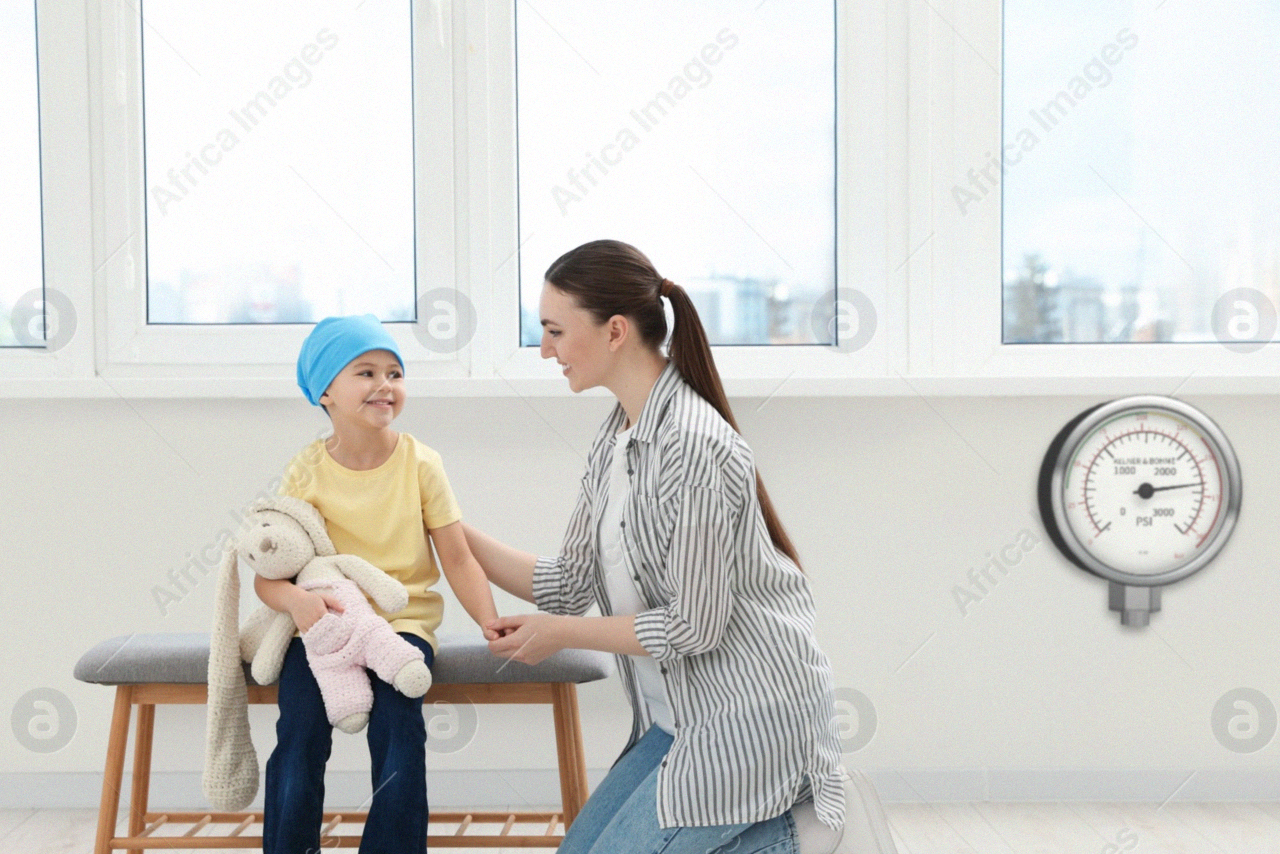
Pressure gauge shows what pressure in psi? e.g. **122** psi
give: **2400** psi
